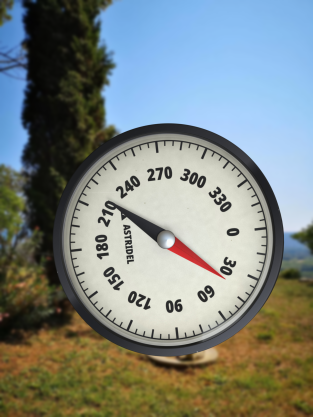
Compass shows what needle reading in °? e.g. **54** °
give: **40** °
